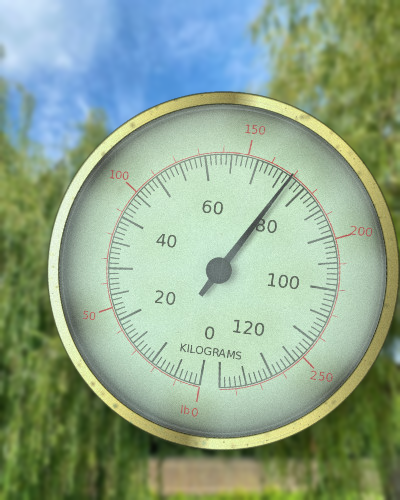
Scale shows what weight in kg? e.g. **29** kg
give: **77** kg
